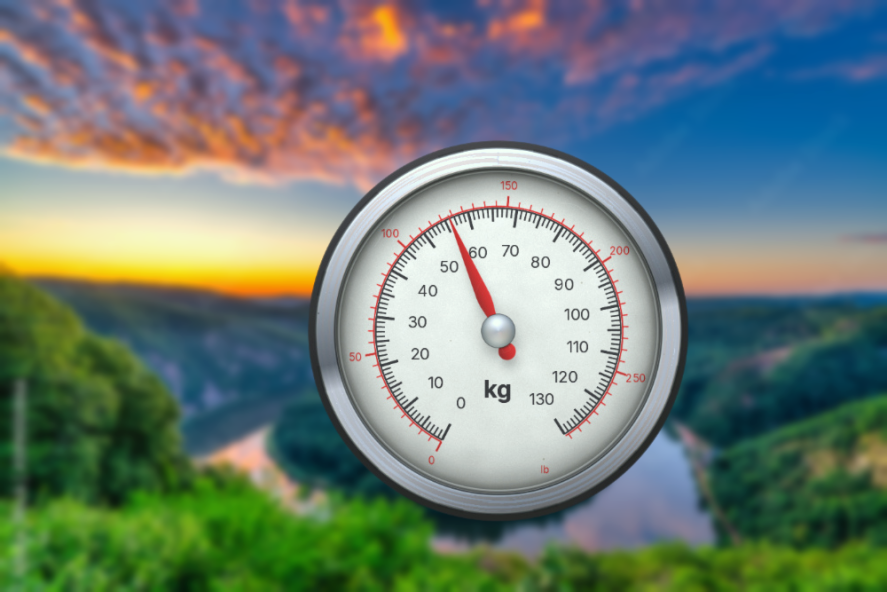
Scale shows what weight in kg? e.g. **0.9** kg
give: **56** kg
